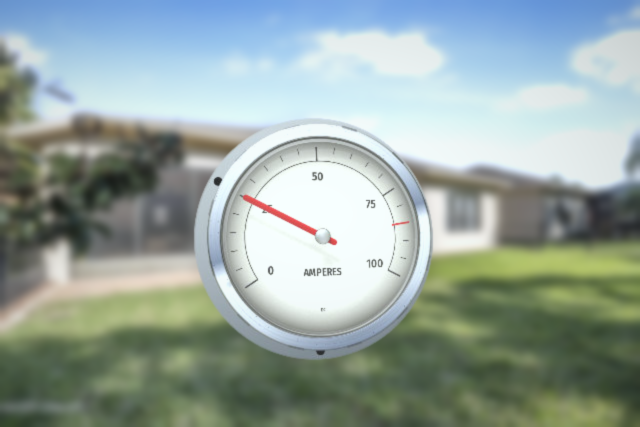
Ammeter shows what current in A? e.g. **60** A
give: **25** A
